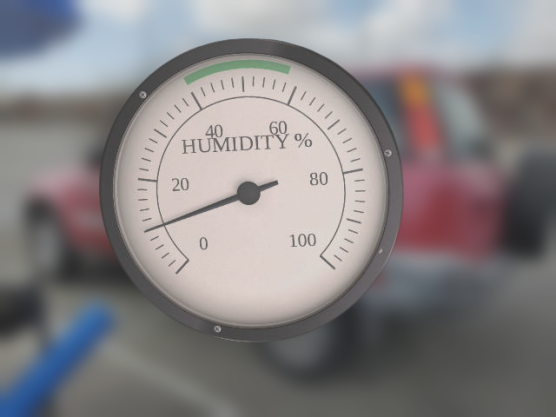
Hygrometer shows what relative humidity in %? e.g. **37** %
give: **10** %
